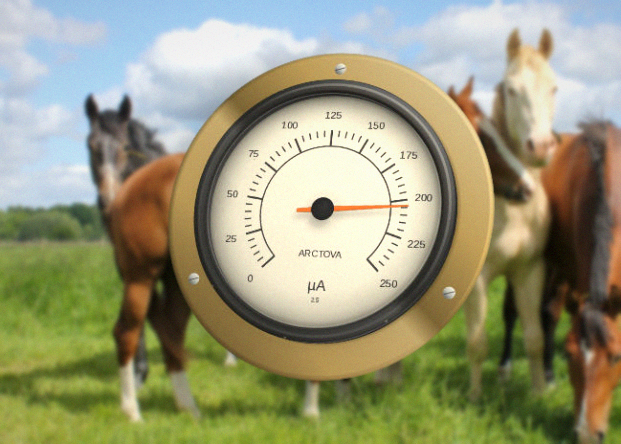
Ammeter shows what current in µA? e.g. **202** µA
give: **205** µA
